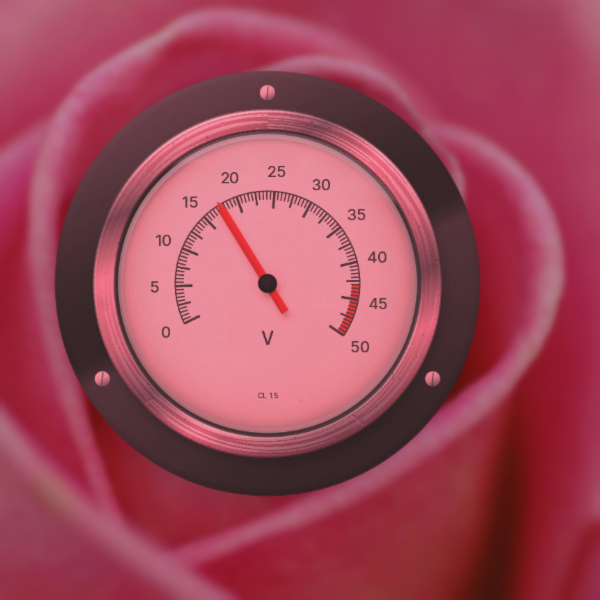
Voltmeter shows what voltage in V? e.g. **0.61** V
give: **17.5** V
